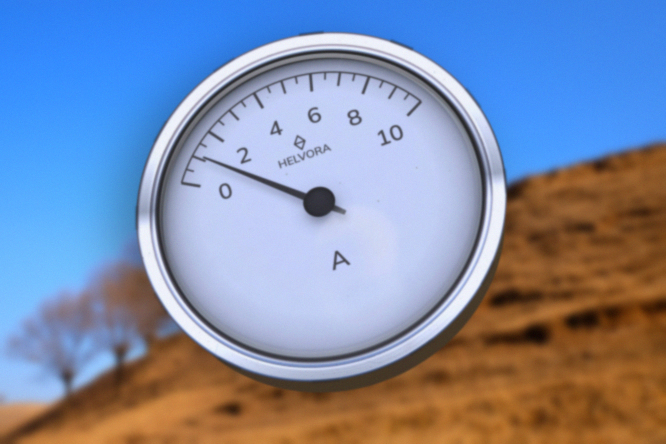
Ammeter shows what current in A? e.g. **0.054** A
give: **1** A
